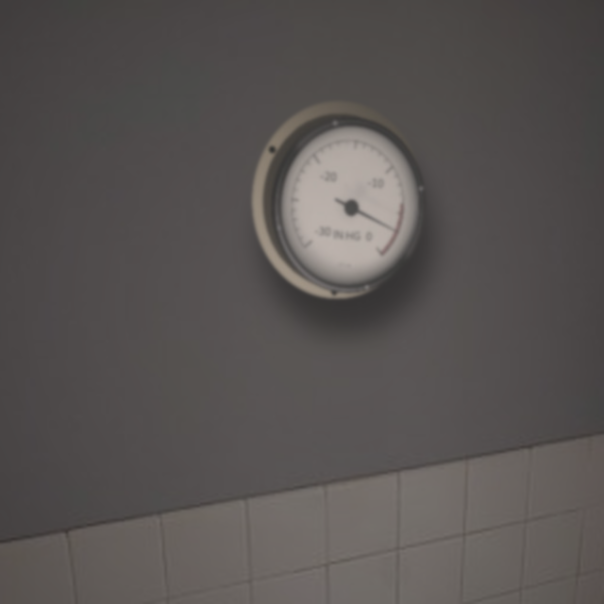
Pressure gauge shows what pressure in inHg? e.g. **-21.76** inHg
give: **-3** inHg
